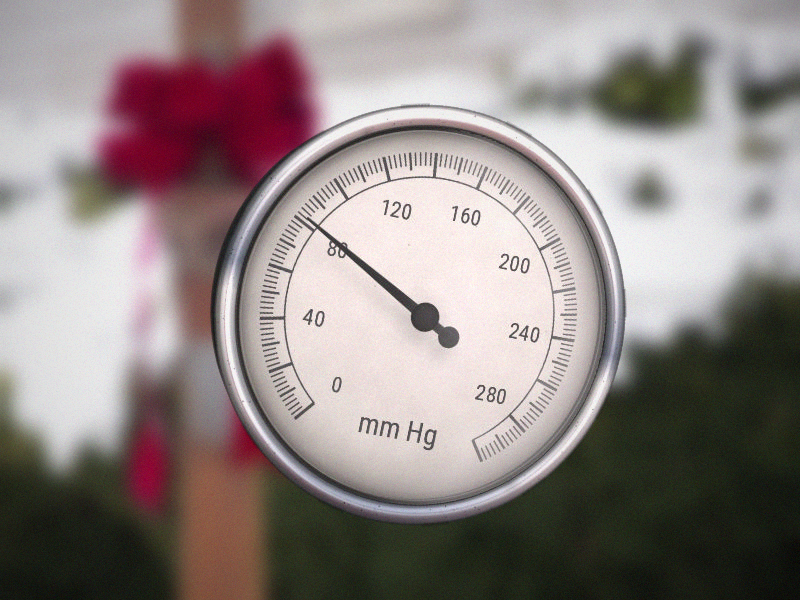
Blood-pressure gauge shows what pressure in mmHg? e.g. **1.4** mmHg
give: **82** mmHg
